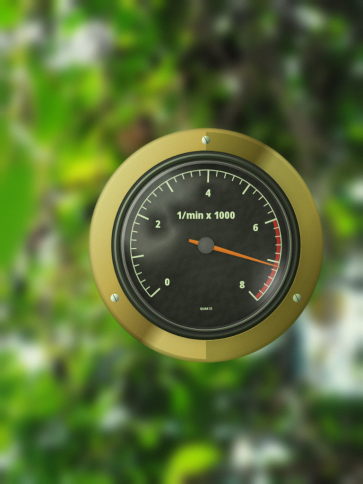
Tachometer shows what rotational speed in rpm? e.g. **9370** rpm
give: **7100** rpm
